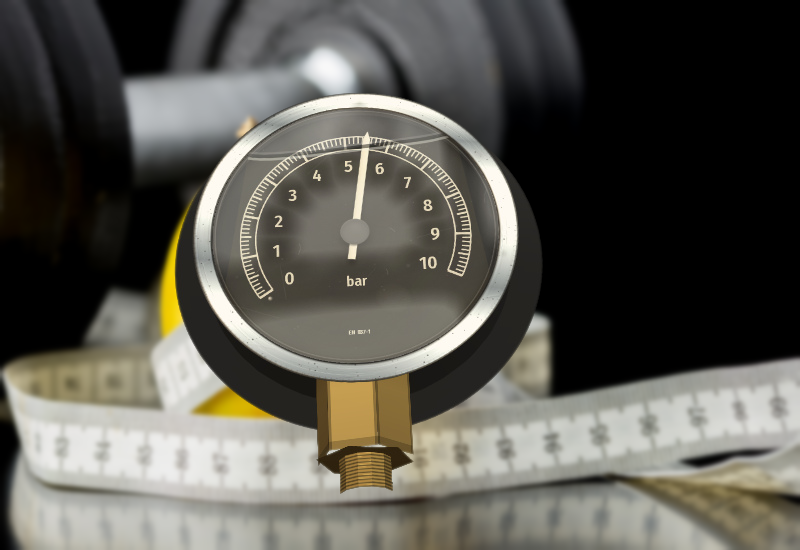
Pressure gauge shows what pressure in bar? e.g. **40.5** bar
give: **5.5** bar
